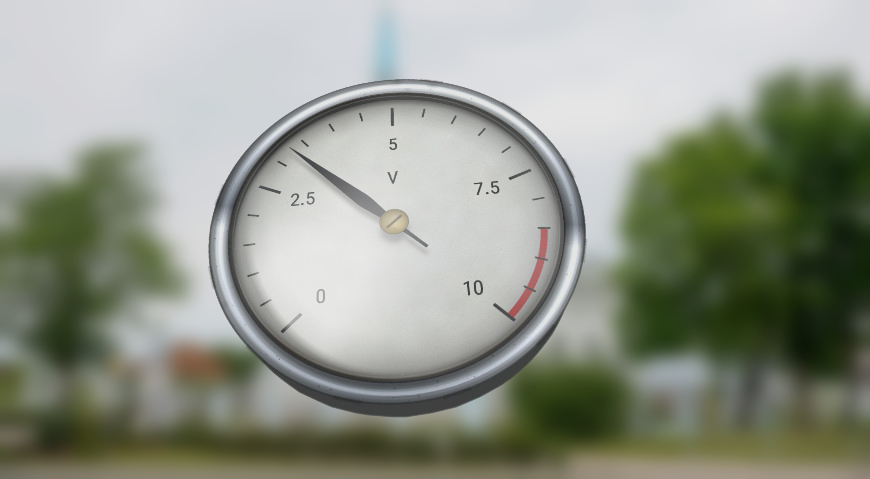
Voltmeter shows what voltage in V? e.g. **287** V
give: **3.25** V
